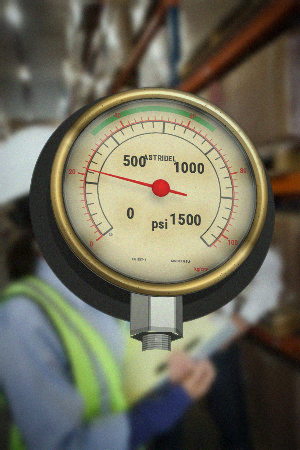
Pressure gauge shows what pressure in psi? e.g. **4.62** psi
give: **300** psi
